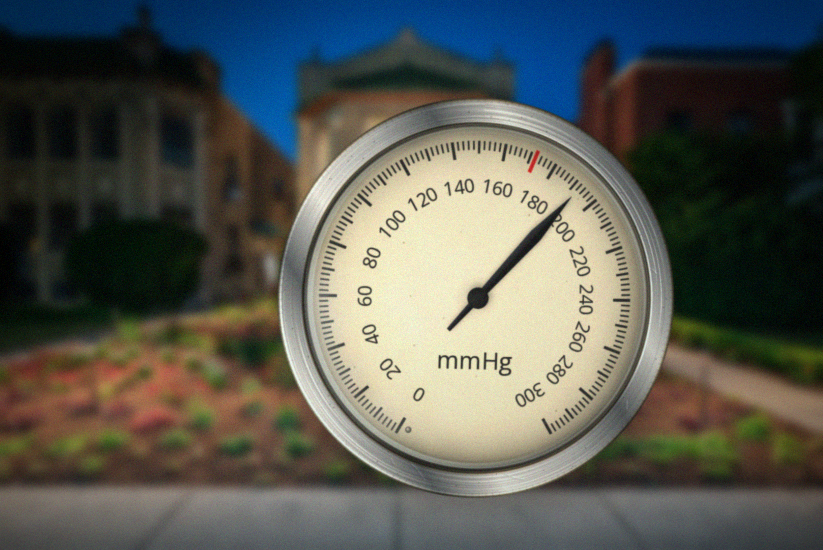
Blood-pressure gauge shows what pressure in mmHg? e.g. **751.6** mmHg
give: **192** mmHg
